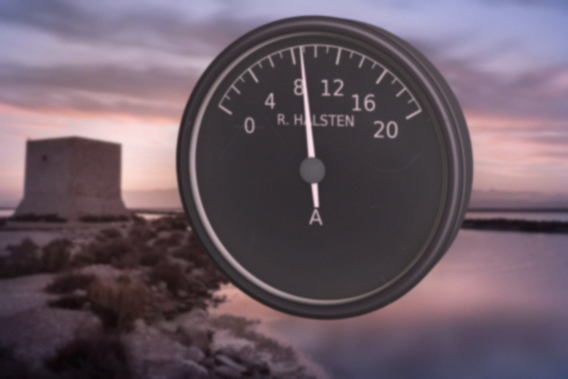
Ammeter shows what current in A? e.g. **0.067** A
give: **9** A
